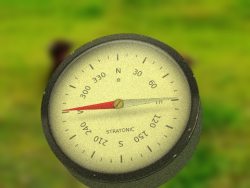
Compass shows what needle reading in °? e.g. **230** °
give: **270** °
